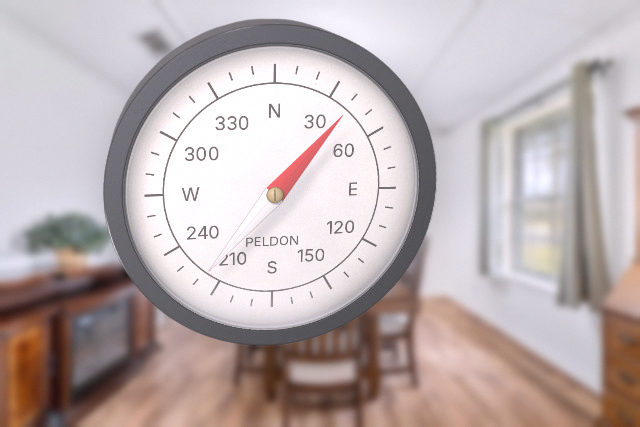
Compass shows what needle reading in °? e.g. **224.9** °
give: **40** °
